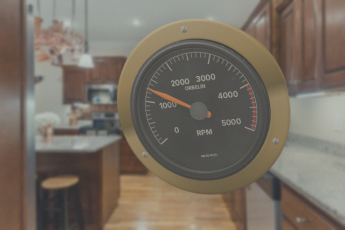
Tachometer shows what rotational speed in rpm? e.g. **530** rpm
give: **1300** rpm
